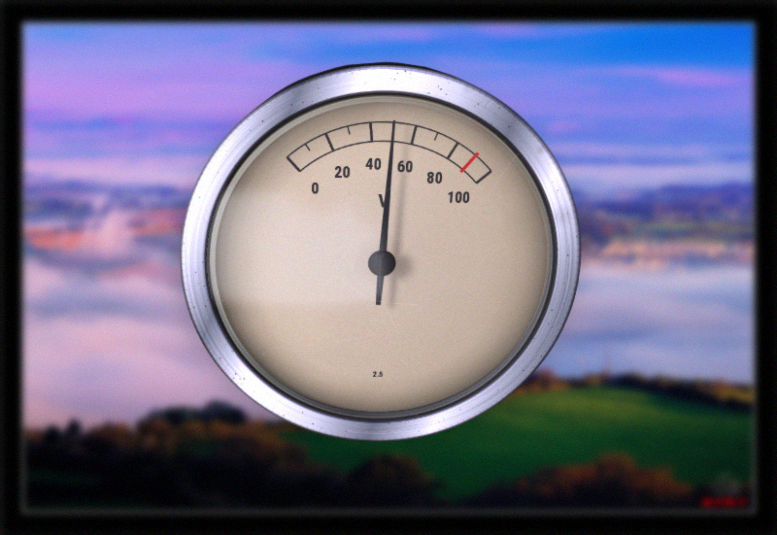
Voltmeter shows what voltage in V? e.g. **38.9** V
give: **50** V
